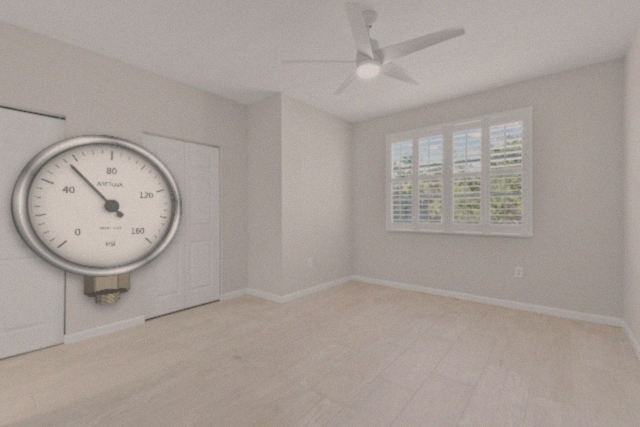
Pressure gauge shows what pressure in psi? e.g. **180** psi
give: **55** psi
